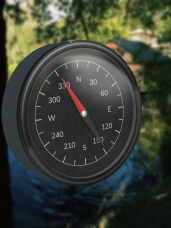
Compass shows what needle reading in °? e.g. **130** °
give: **330** °
